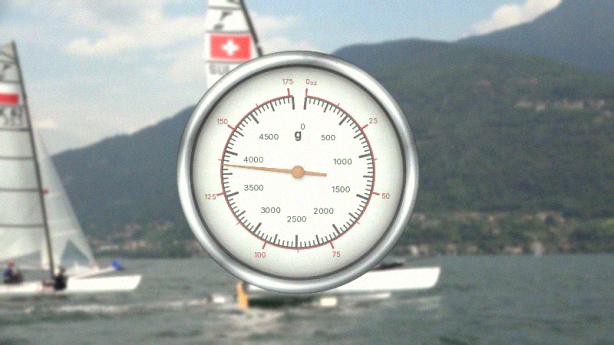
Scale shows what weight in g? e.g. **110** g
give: **3850** g
